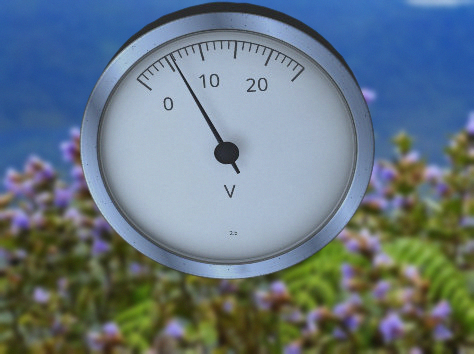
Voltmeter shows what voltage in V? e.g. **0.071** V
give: **6** V
